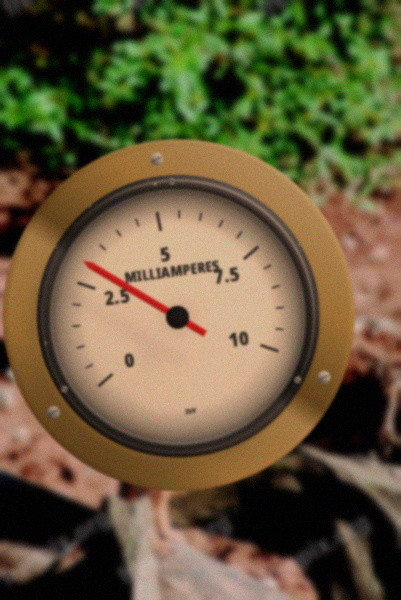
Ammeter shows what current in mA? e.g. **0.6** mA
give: **3** mA
